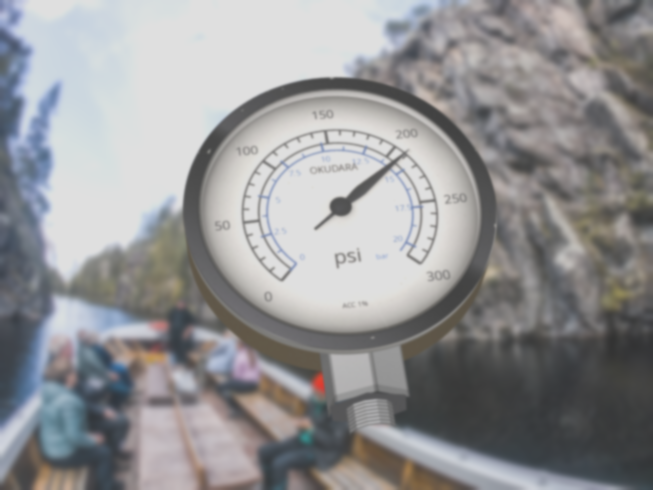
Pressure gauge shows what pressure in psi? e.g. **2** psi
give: **210** psi
